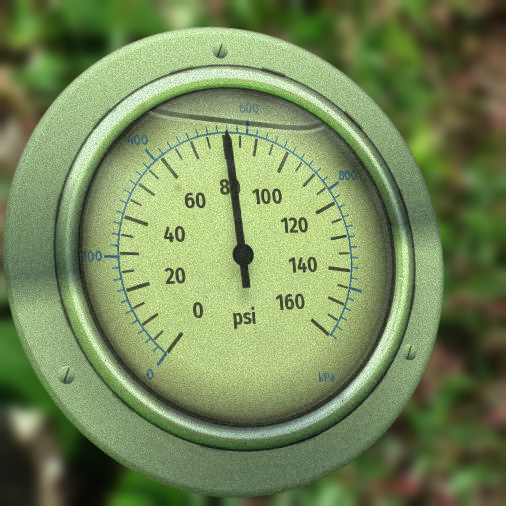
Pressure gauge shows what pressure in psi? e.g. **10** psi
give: **80** psi
